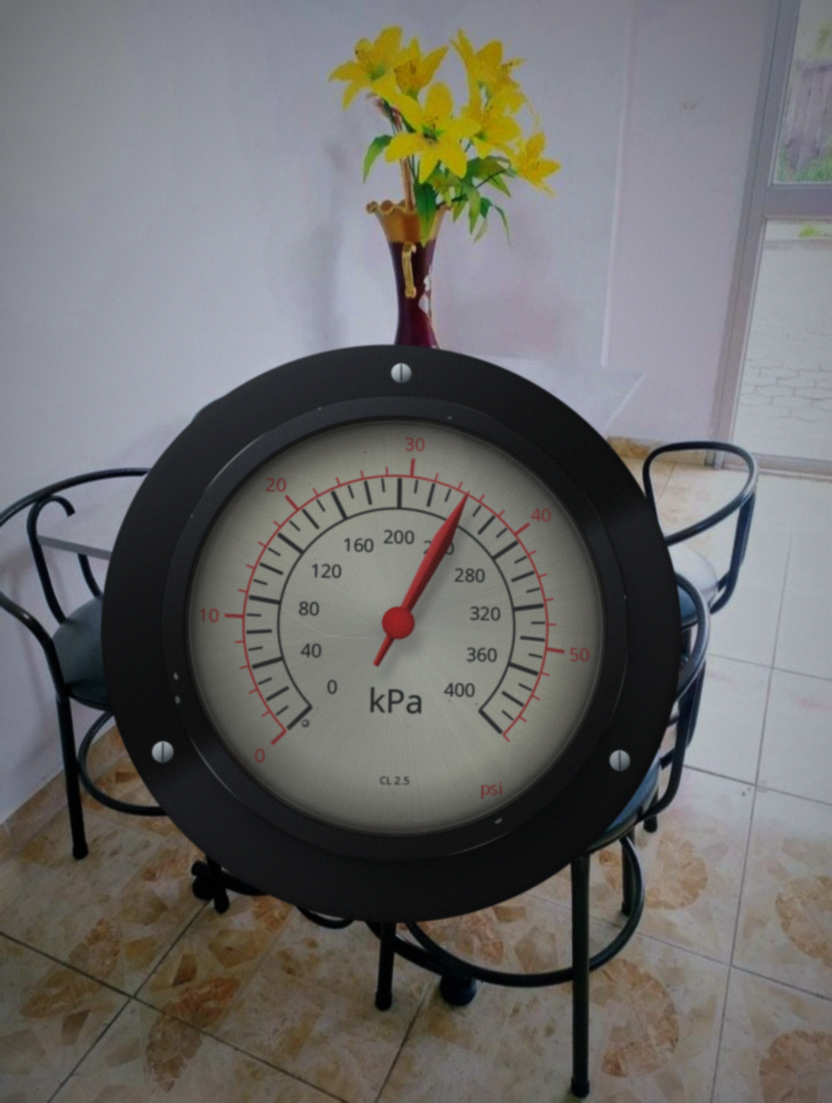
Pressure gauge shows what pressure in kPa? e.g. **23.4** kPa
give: **240** kPa
